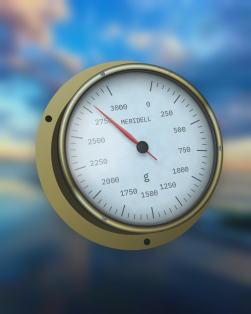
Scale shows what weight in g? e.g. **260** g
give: **2800** g
